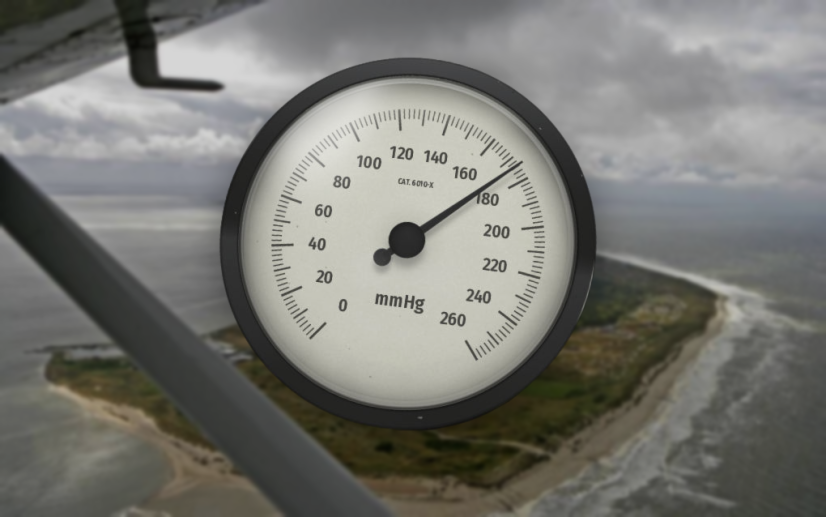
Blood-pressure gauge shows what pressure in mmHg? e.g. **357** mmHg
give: **174** mmHg
